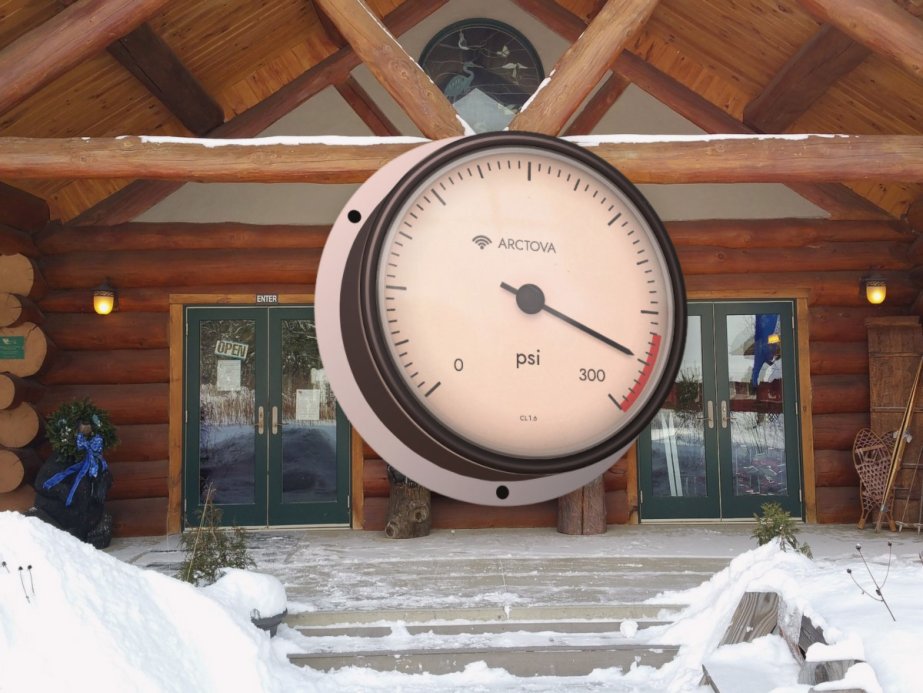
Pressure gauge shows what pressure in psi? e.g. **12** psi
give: **275** psi
